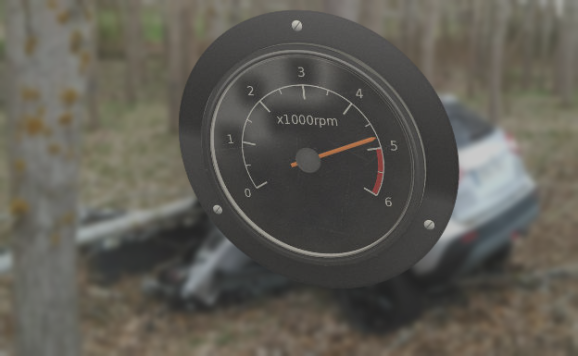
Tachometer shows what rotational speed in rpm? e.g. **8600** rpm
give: **4750** rpm
